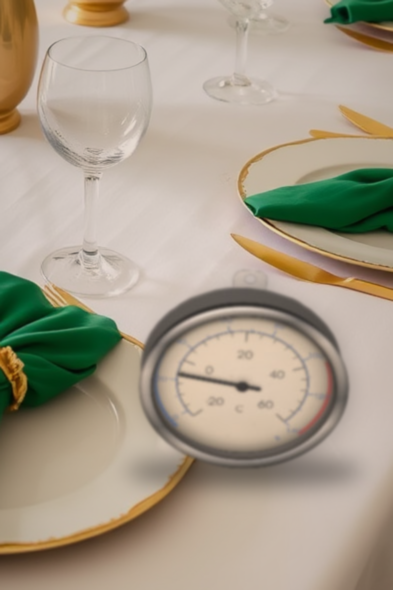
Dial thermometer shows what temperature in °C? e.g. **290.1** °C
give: **-4** °C
